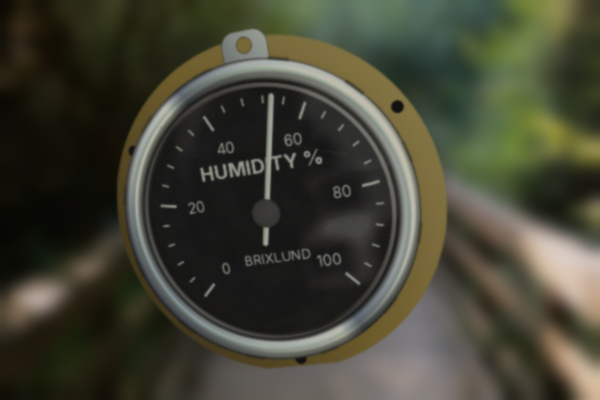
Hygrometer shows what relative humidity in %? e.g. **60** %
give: **54** %
